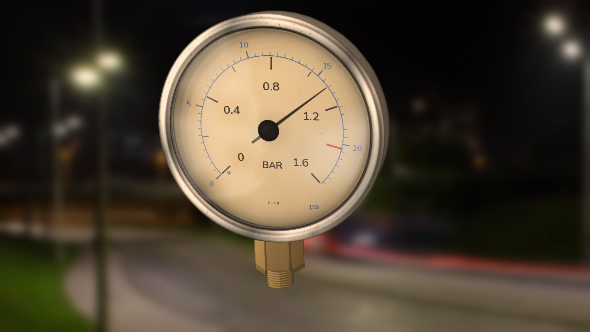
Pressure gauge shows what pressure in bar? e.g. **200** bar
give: **1.1** bar
